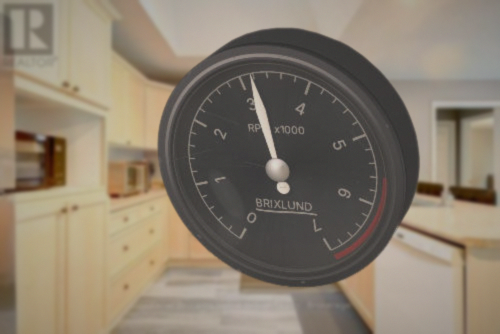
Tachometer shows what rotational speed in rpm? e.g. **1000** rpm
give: **3200** rpm
